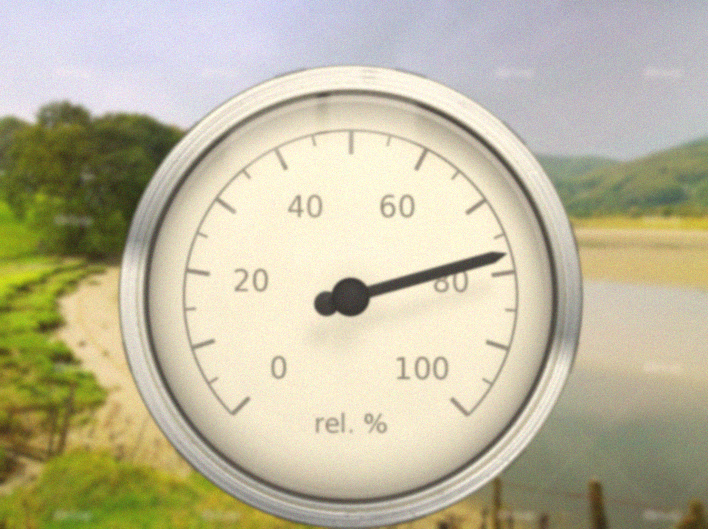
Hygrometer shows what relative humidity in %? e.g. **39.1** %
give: **77.5** %
